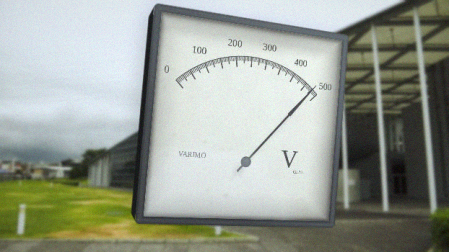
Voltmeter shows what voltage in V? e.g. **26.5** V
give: **475** V
